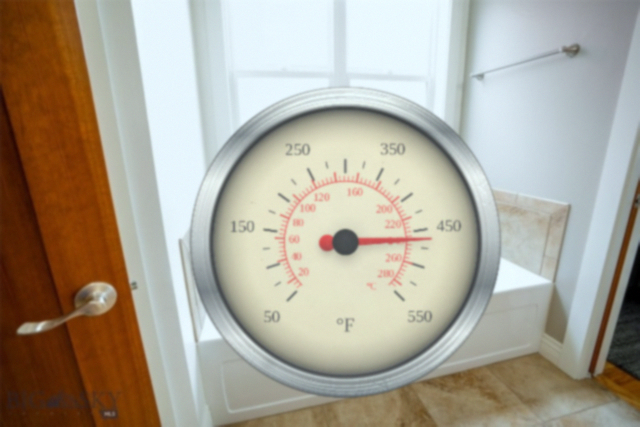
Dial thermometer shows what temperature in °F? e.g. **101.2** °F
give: **462.5** °F
